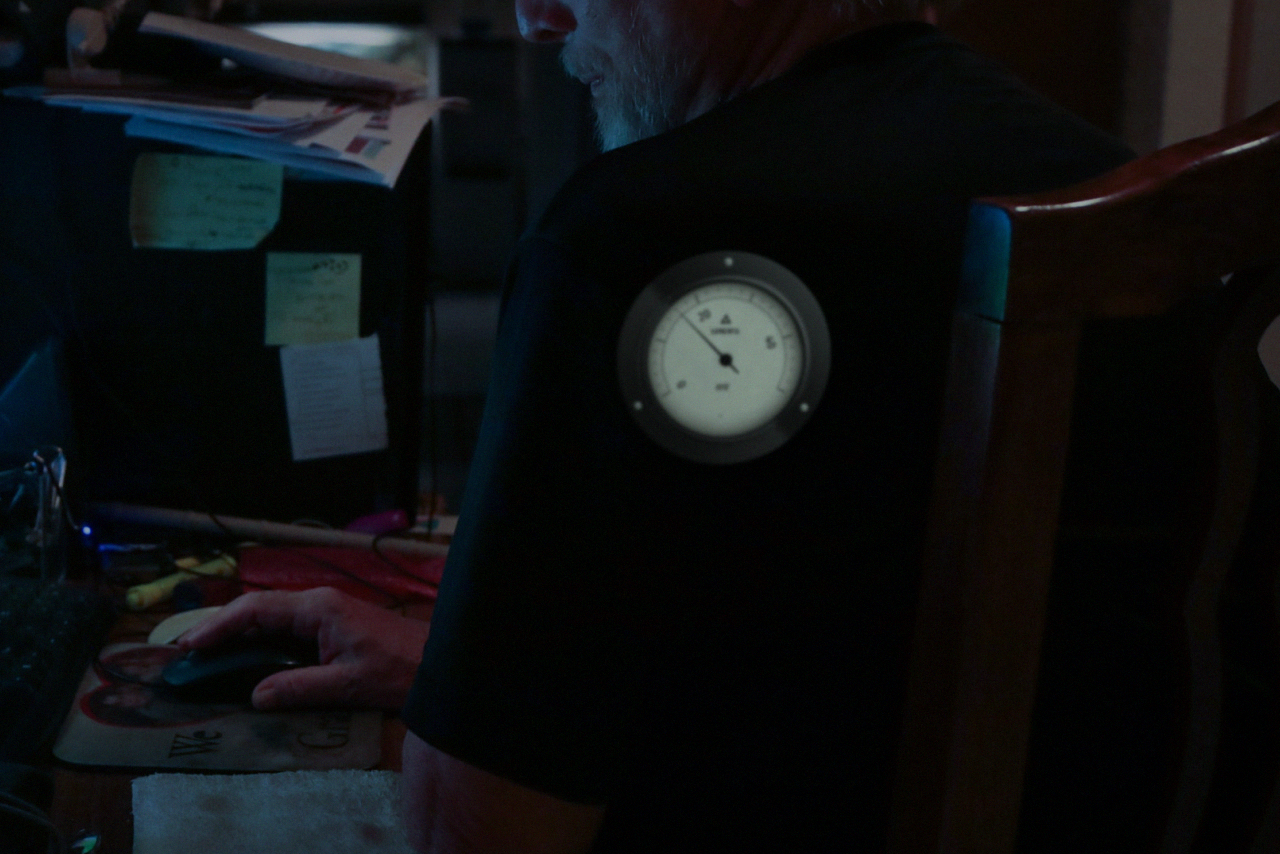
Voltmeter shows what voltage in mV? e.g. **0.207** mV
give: **16** mV
